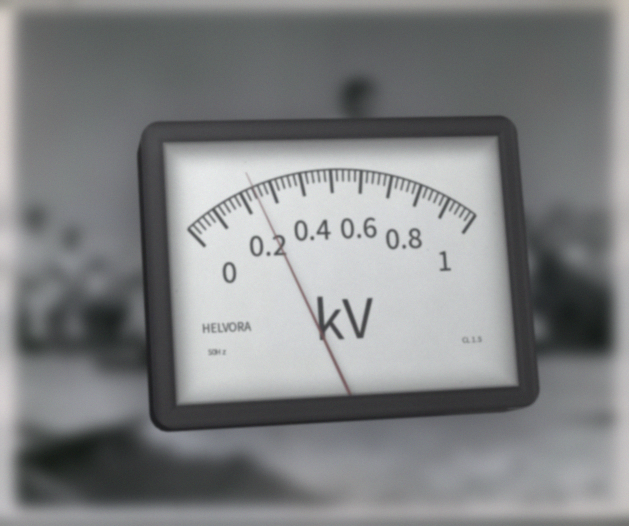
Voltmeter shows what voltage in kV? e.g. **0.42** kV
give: **0.24** kV
